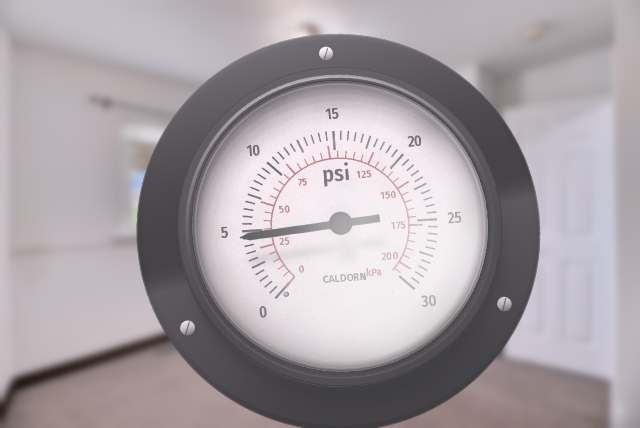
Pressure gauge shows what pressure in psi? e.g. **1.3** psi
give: **4.5** psi
